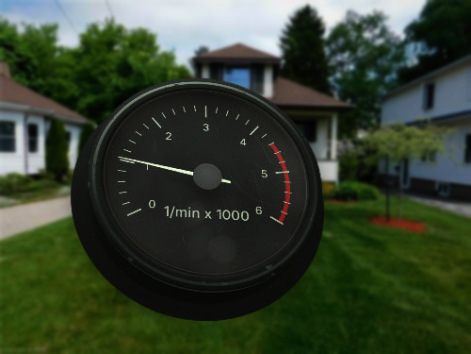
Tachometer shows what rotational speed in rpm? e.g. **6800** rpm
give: **1000** rpm
